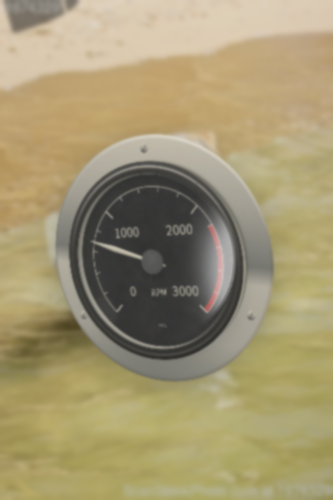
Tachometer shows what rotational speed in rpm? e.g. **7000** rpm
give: **700** rpm
